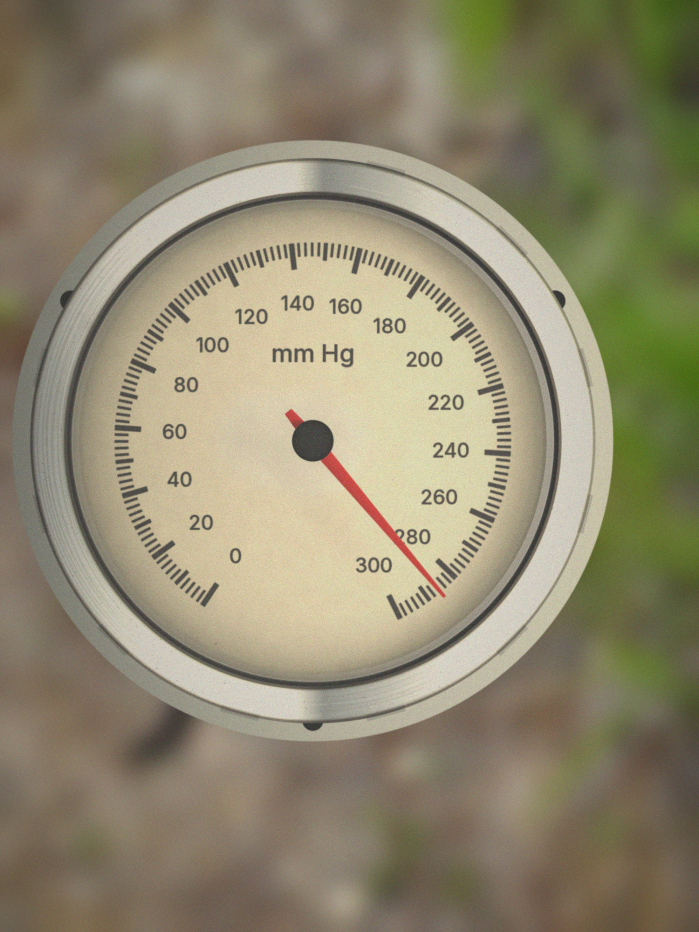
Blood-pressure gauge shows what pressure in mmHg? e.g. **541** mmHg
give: **286** mmHg
